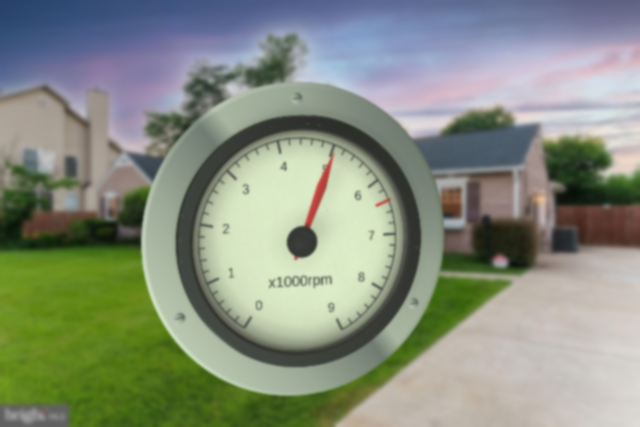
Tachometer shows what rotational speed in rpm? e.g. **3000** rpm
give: **5000** rpm
